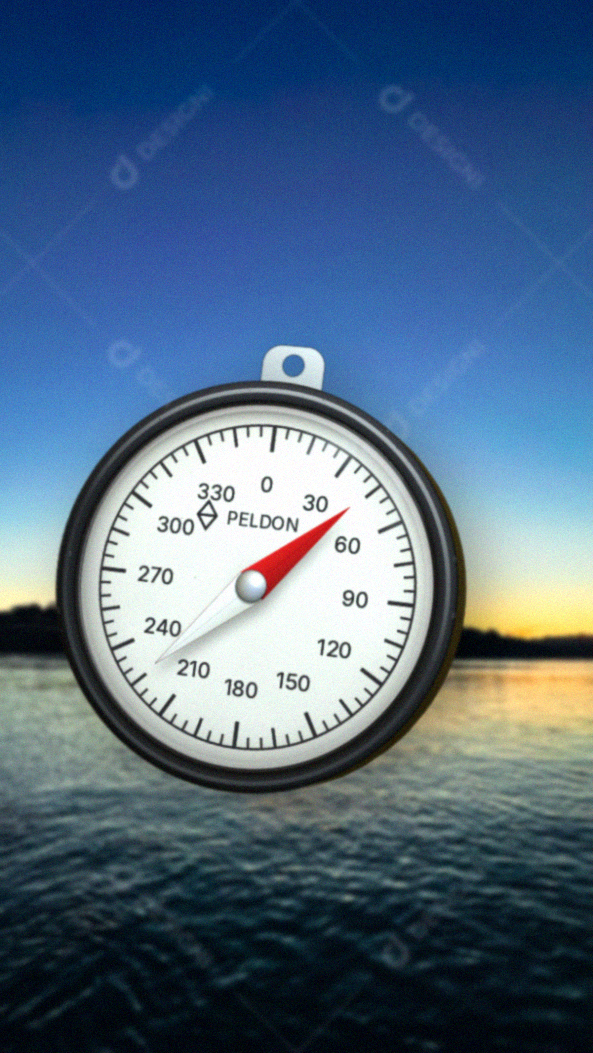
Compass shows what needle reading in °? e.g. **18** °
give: **45** °
